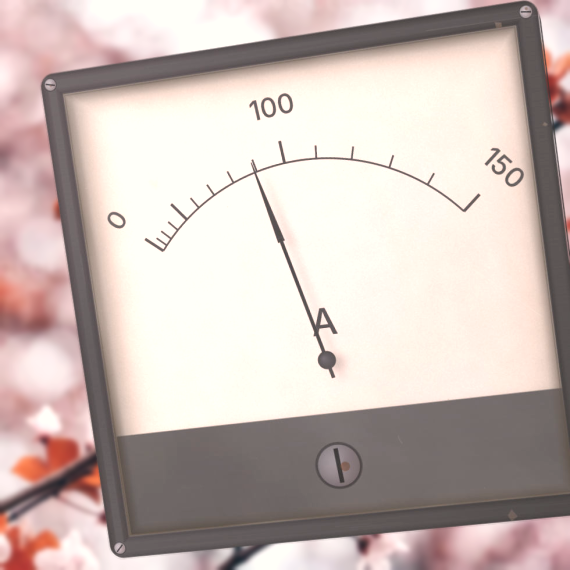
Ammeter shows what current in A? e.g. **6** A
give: **90** A
